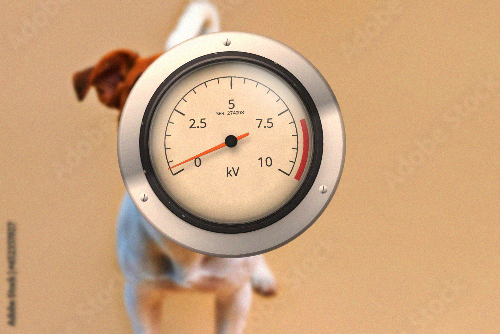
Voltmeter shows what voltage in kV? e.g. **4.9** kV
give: **0.25** kV
